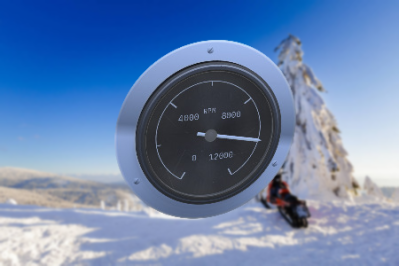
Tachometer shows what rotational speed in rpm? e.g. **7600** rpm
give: **10000** rpm
